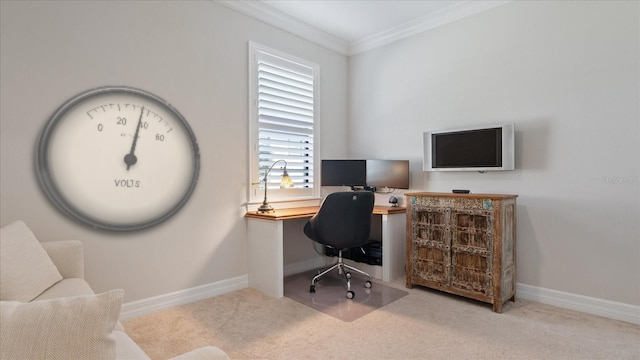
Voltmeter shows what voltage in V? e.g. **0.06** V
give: **35** V
